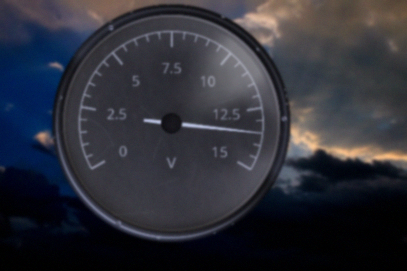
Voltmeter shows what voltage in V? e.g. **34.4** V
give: **13.5** V
